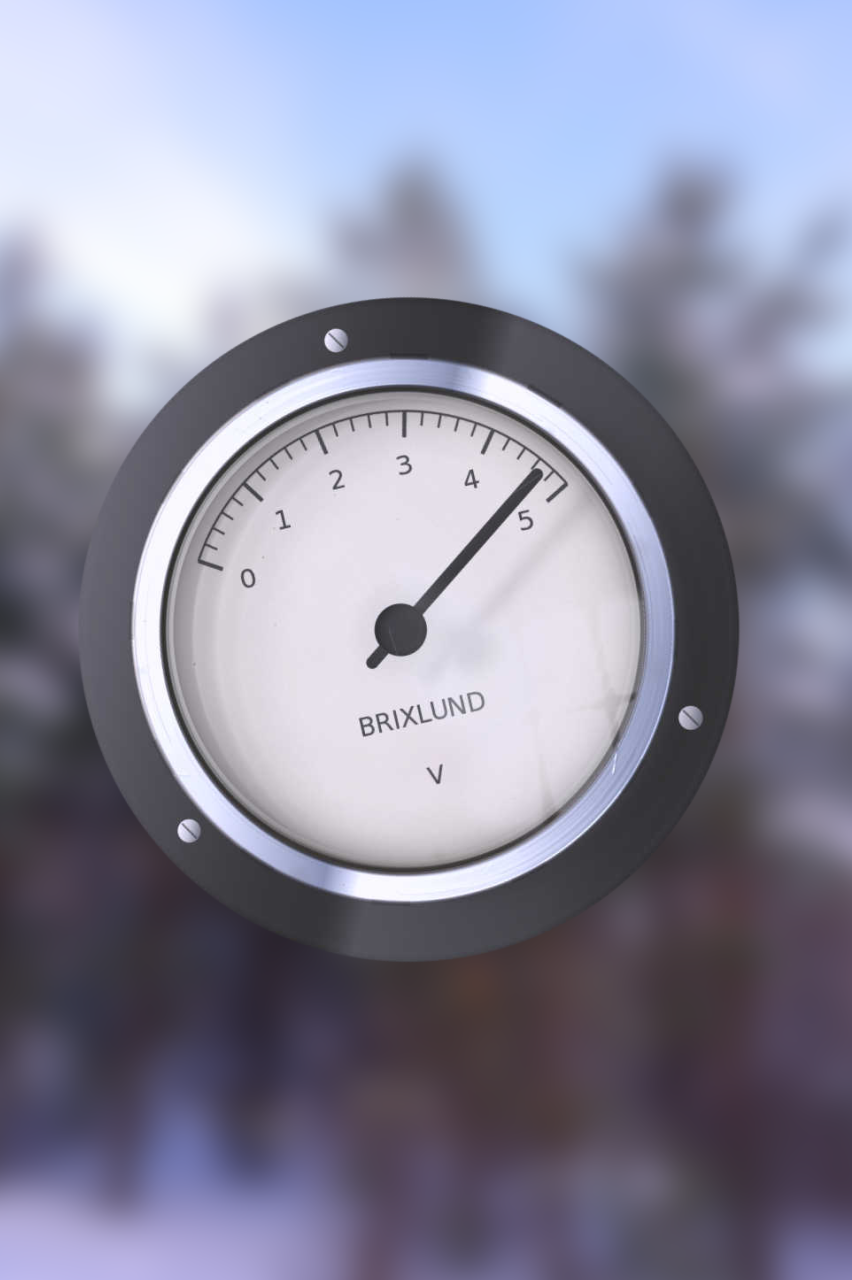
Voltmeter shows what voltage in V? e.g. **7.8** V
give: **4.7** V
